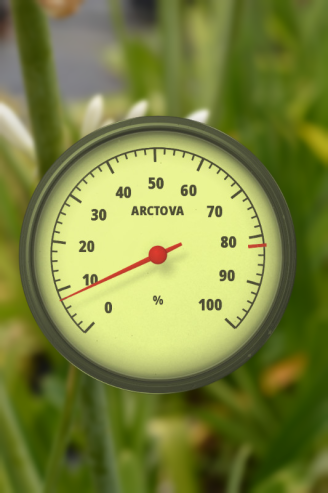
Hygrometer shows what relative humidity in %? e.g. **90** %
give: **8** %
